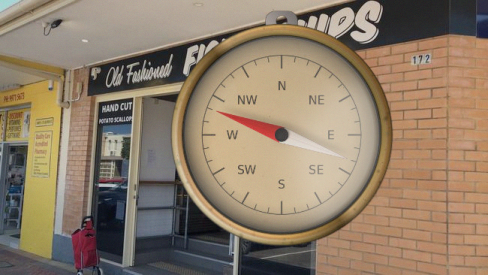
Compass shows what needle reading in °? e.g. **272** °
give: **290** °
